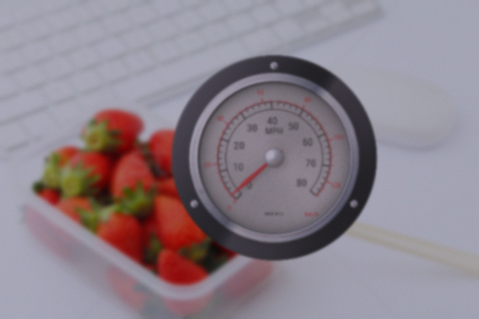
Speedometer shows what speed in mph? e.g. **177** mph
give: **2** mph
